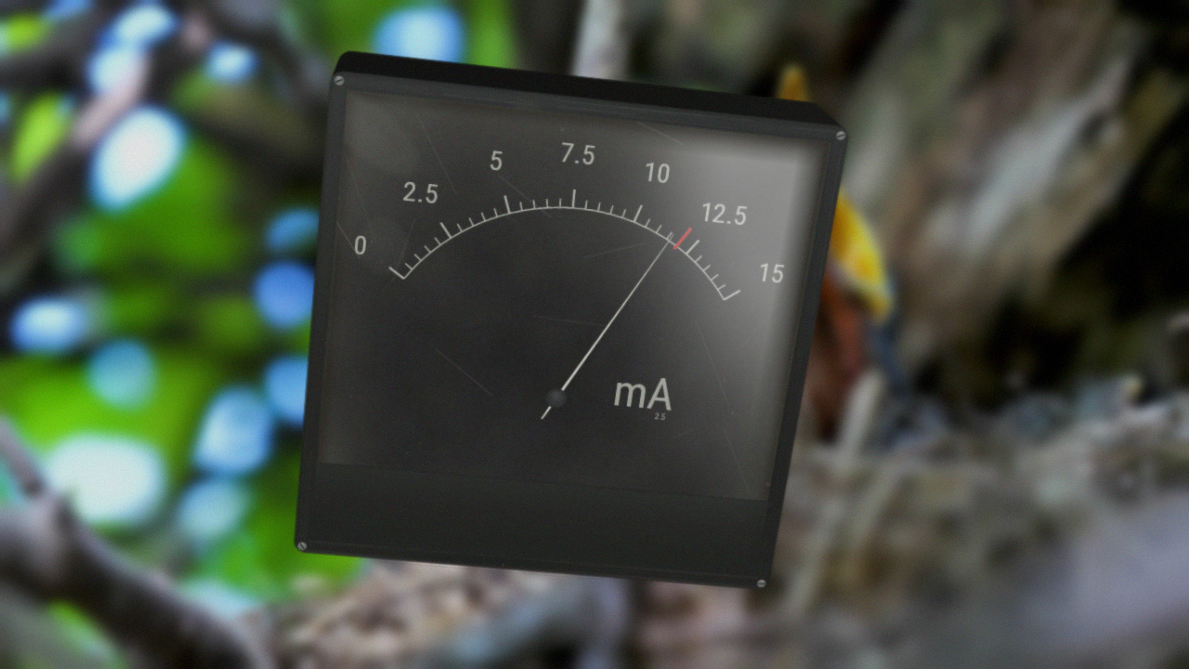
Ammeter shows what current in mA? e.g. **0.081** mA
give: **11.5** mA
